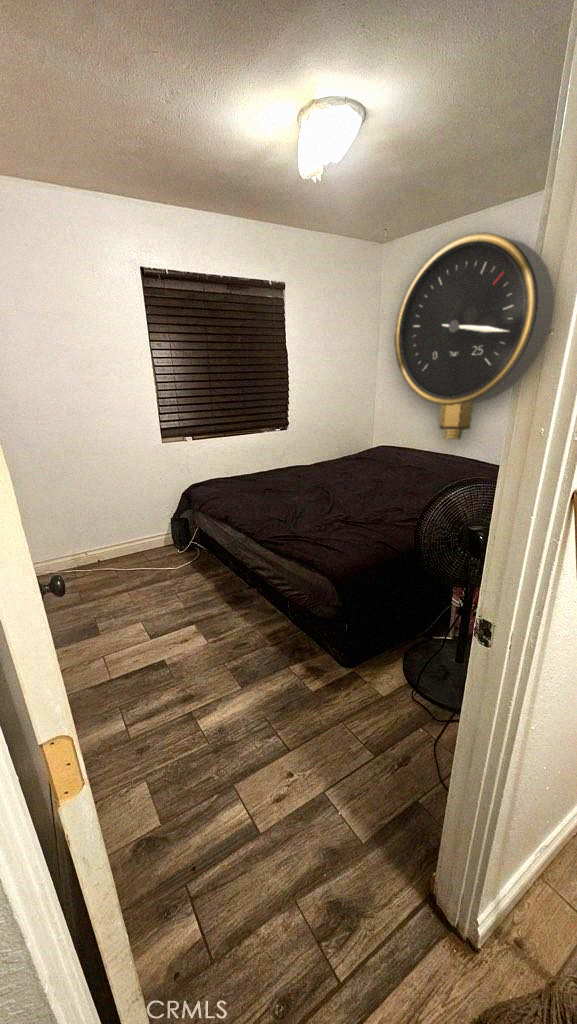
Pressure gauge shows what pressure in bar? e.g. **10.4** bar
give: **22** bar
